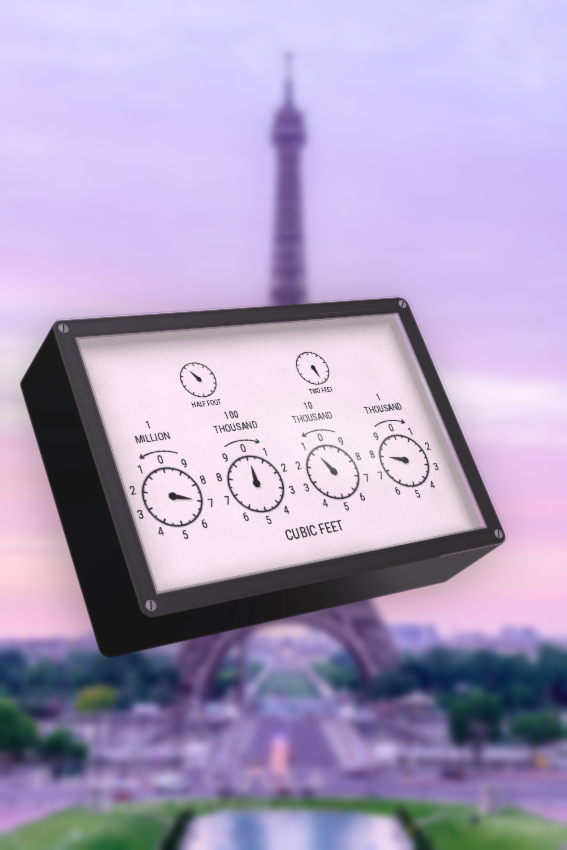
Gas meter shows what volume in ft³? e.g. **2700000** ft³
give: **700800** ft³
